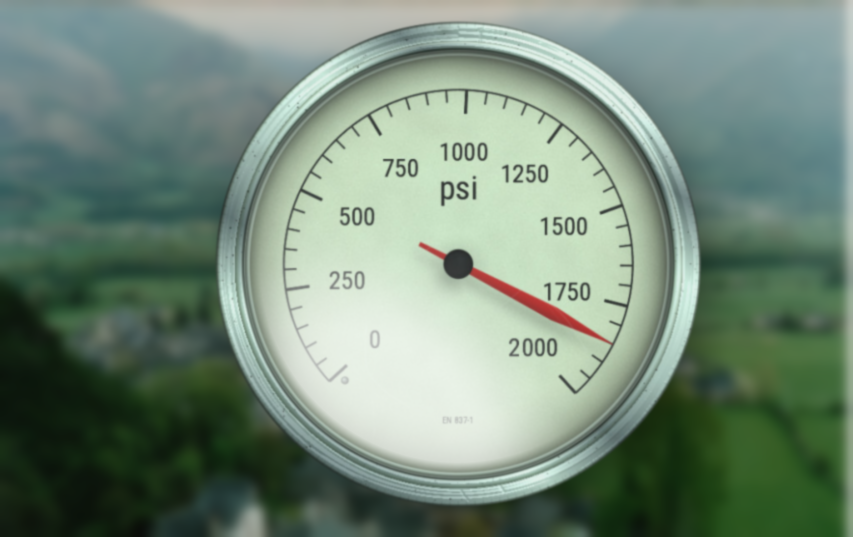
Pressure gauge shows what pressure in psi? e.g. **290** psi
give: **1850** psi
